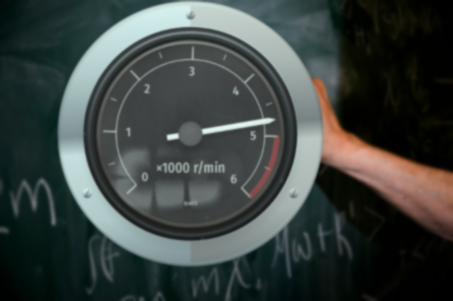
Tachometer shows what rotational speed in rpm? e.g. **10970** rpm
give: **4750** rpm
